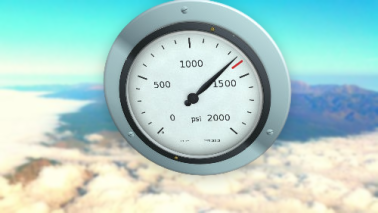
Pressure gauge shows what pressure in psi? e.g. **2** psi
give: **1350** psi
